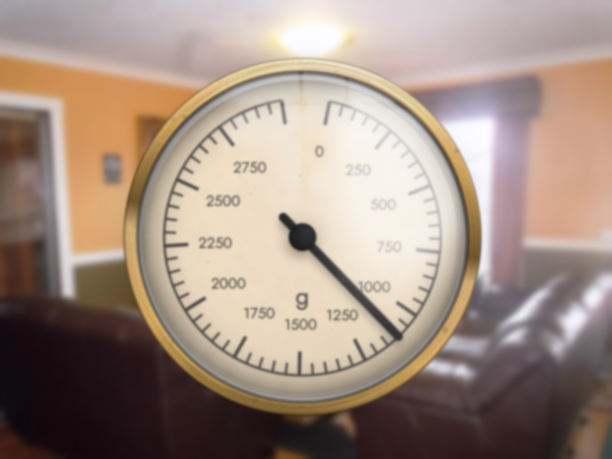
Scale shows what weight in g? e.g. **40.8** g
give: **1100** g
